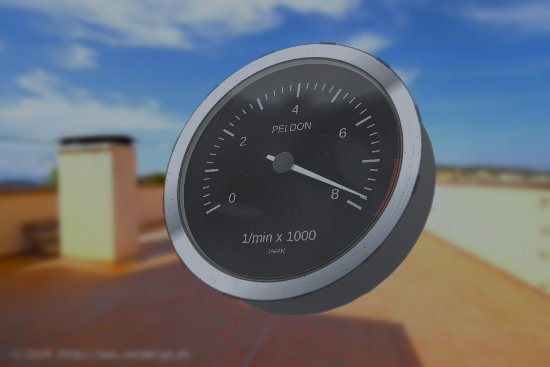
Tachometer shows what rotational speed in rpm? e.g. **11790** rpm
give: **7800** rpm
